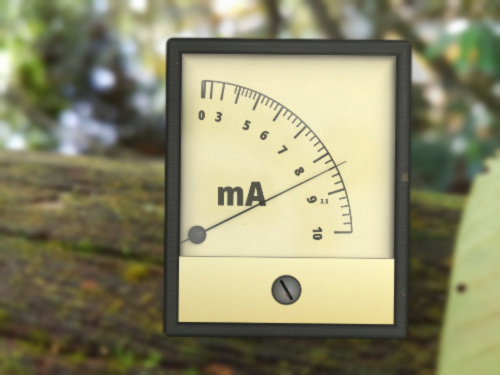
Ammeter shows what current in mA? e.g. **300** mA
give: **8.4** mA
